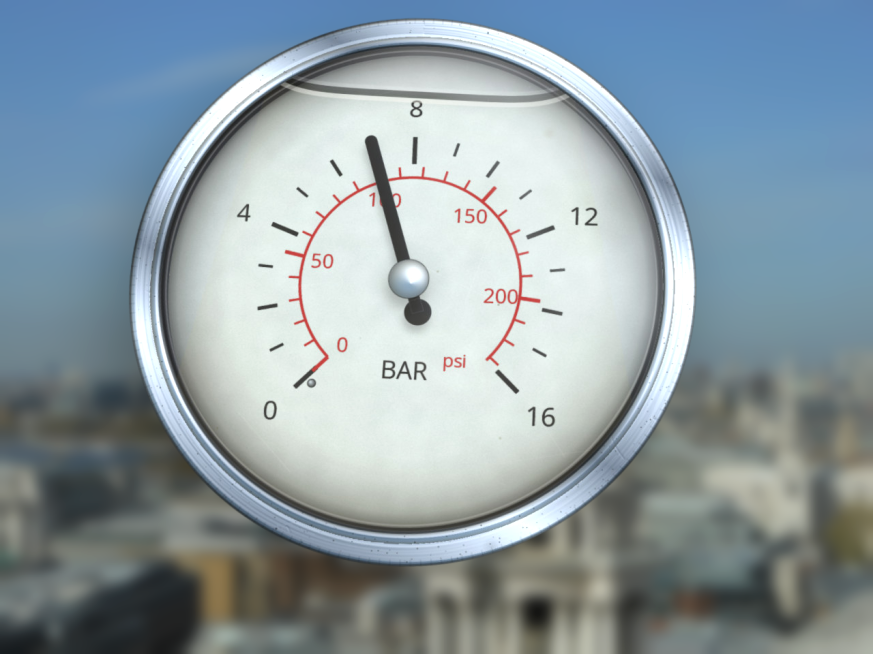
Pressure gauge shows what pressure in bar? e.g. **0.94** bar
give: **7** bar
